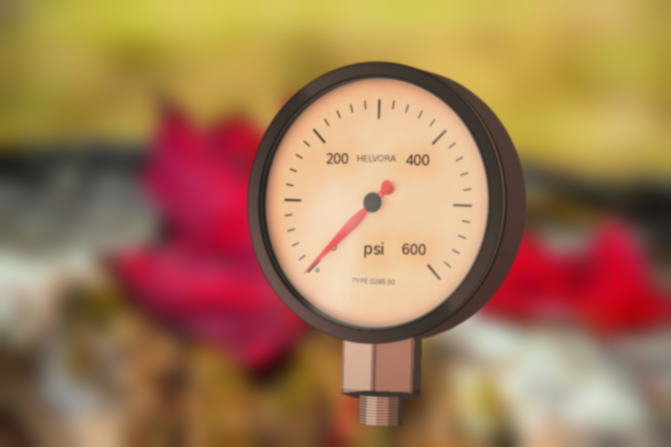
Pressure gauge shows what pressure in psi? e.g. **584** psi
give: **0** psi
